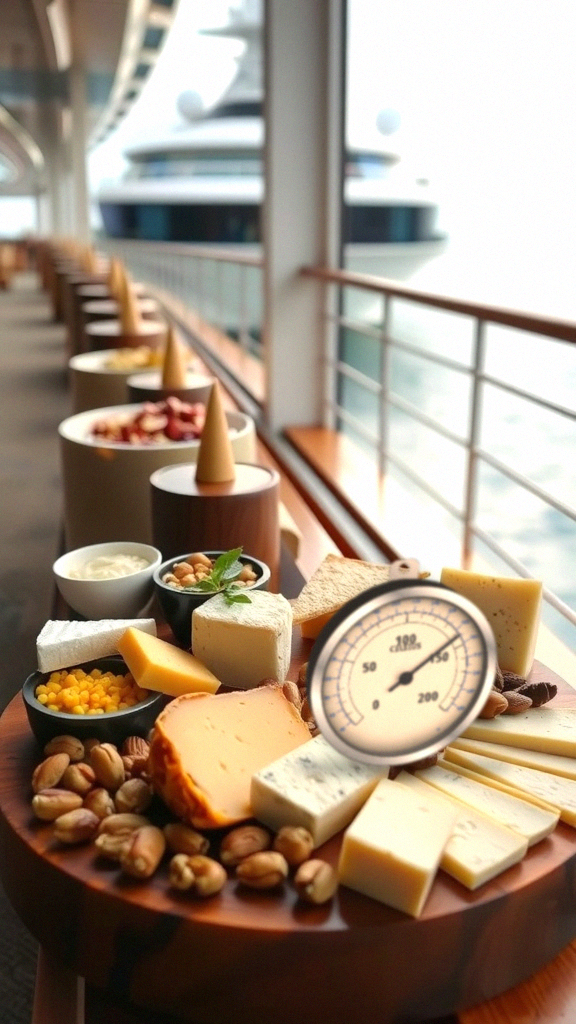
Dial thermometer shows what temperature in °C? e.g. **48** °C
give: **140** °C
